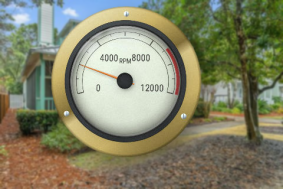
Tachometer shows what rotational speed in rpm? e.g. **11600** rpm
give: **2000** rpm
